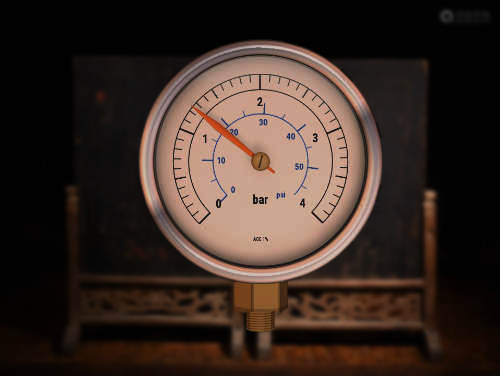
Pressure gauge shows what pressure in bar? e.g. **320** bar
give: **1.25** bar
